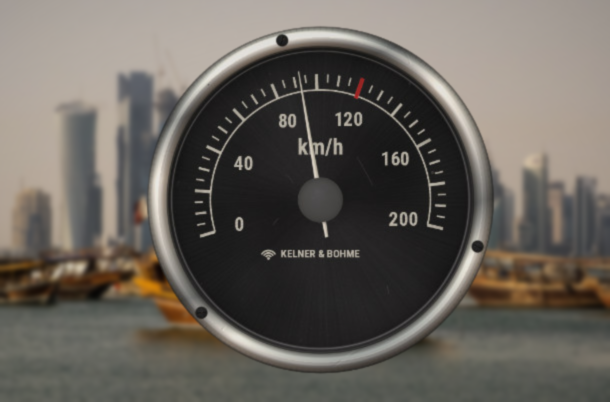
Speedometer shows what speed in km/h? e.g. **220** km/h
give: **92.5** km/h
